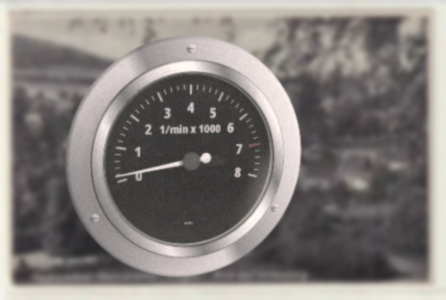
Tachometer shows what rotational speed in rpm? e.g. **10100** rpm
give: **200** rpm
